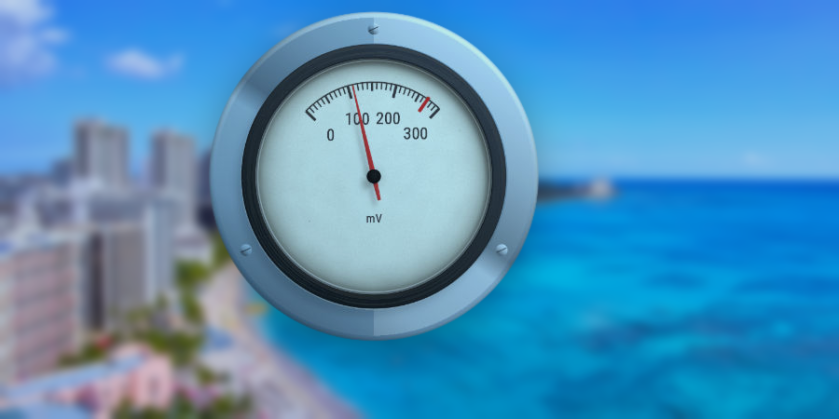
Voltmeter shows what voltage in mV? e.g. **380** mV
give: **110** mV
